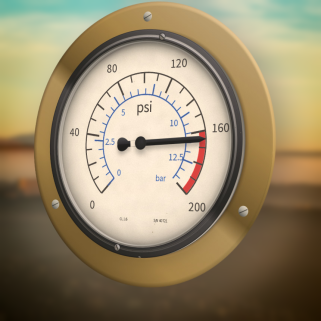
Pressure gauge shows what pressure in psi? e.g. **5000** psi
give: **165** psi
